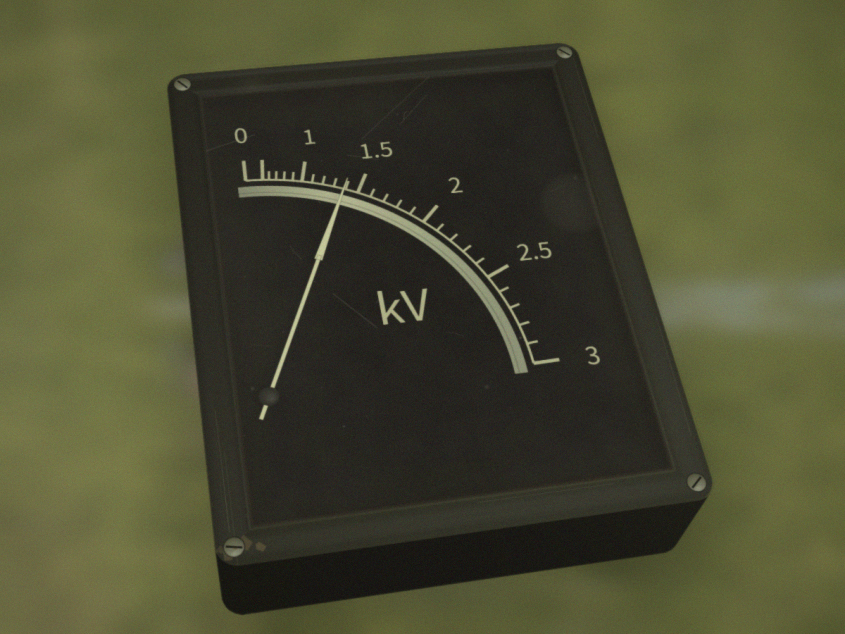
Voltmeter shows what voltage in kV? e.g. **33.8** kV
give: **1.4** kV
